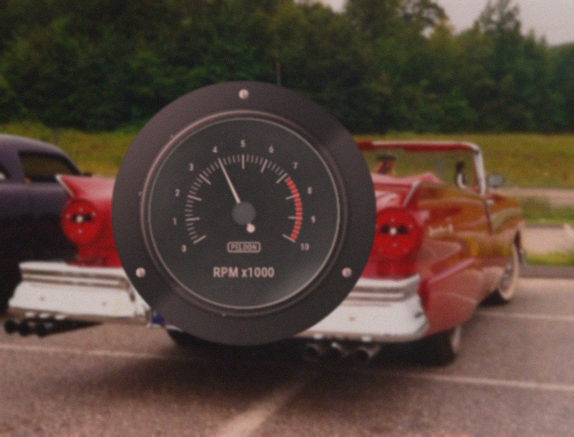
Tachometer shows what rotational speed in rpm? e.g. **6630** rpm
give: **4000** rpm
